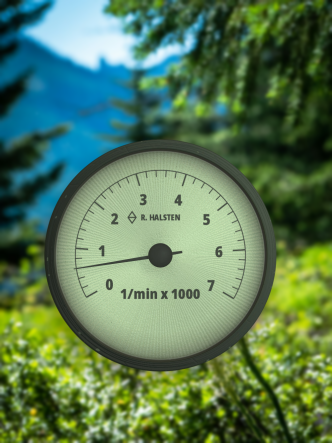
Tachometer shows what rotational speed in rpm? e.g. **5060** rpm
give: **600** rpm
